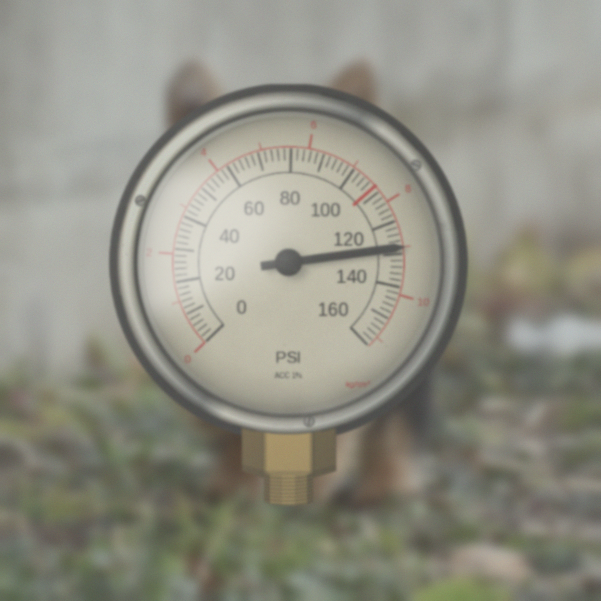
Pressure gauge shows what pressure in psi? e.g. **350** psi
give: **128** psi
